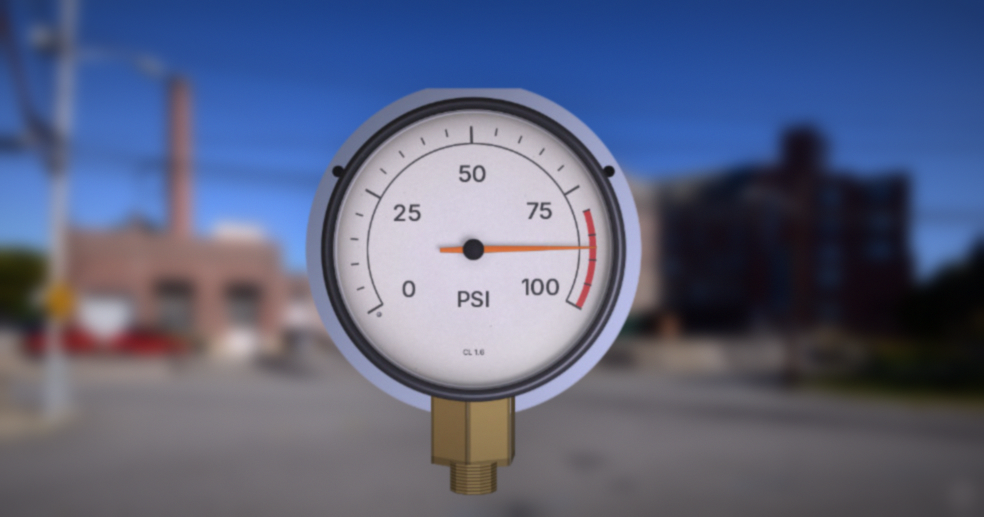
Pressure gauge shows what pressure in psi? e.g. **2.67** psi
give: **87.5** psi
